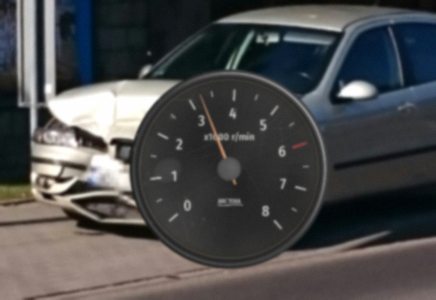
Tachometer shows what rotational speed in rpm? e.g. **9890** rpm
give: **3250** rpm
